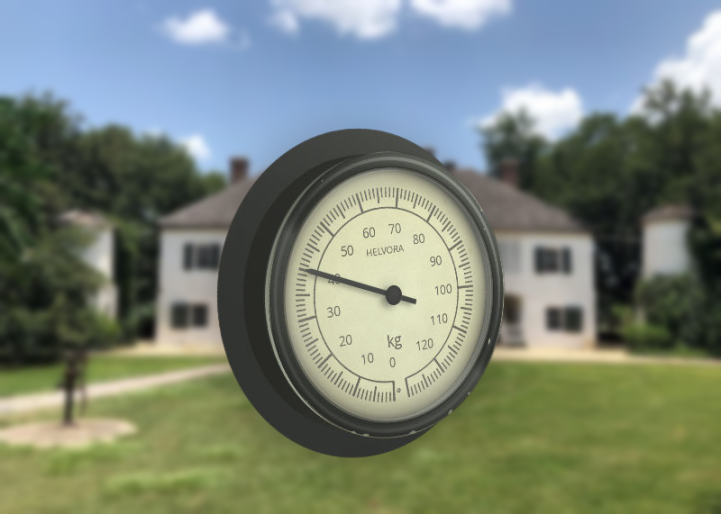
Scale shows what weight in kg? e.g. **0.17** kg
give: **40** kg
